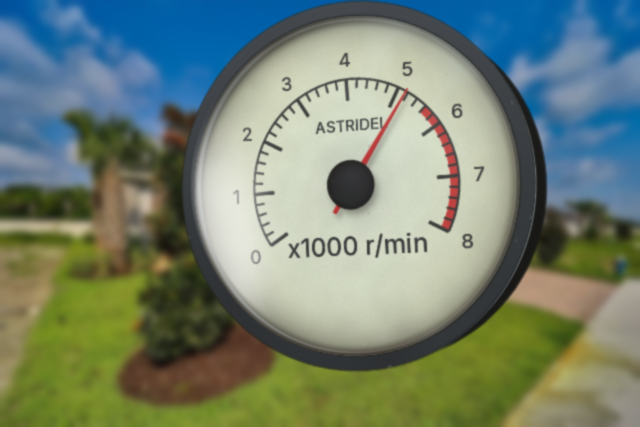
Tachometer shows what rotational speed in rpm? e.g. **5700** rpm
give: **5200** rpm
